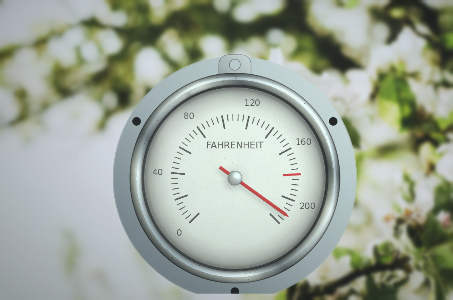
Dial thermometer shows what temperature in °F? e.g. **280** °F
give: **212** °F
